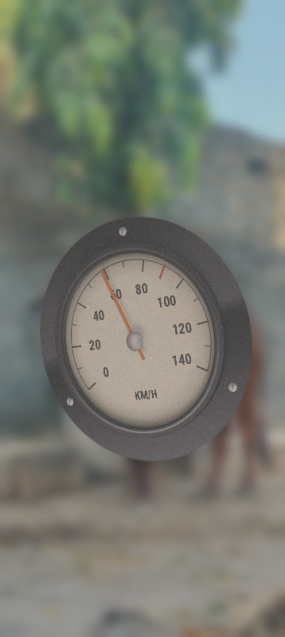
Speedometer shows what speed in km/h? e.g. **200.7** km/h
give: **60** km/h
